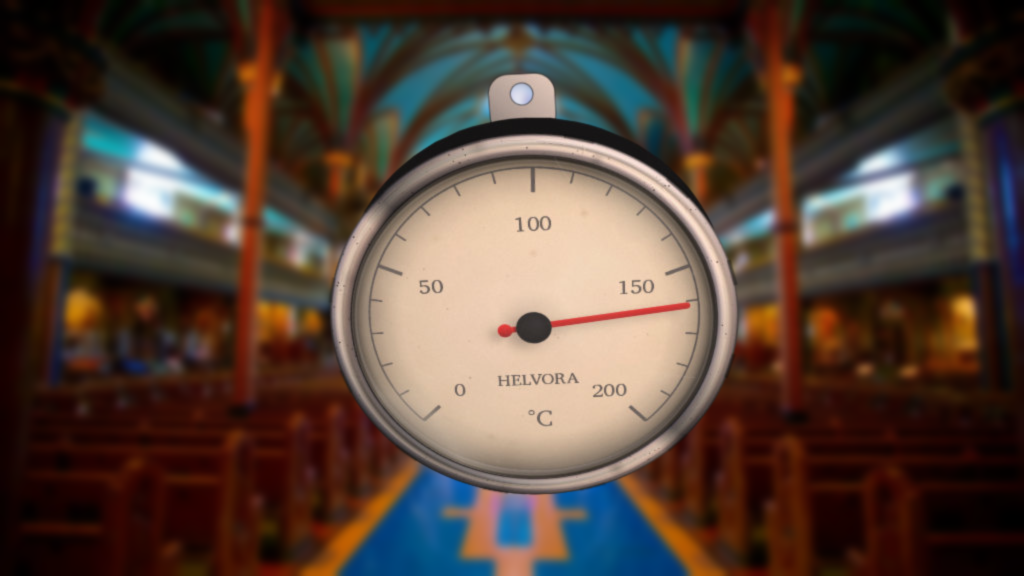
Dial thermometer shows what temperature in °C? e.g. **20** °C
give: **160** °C
